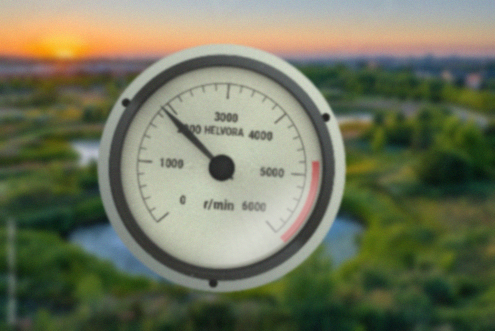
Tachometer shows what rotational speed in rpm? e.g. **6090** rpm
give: **1900** rpm
